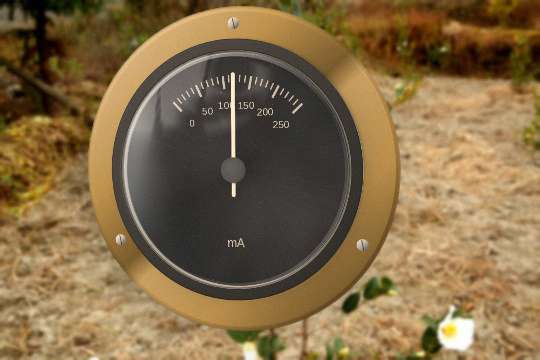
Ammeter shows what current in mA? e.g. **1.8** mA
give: **120** mA
